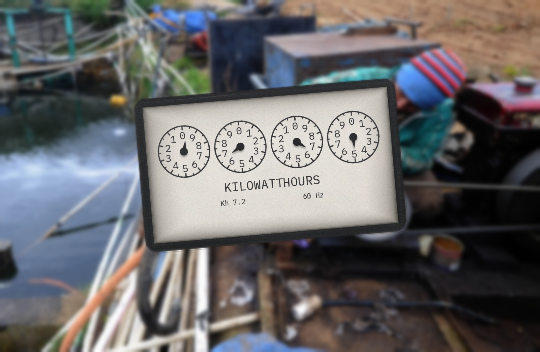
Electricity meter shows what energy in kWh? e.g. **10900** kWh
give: **9665** kWh
